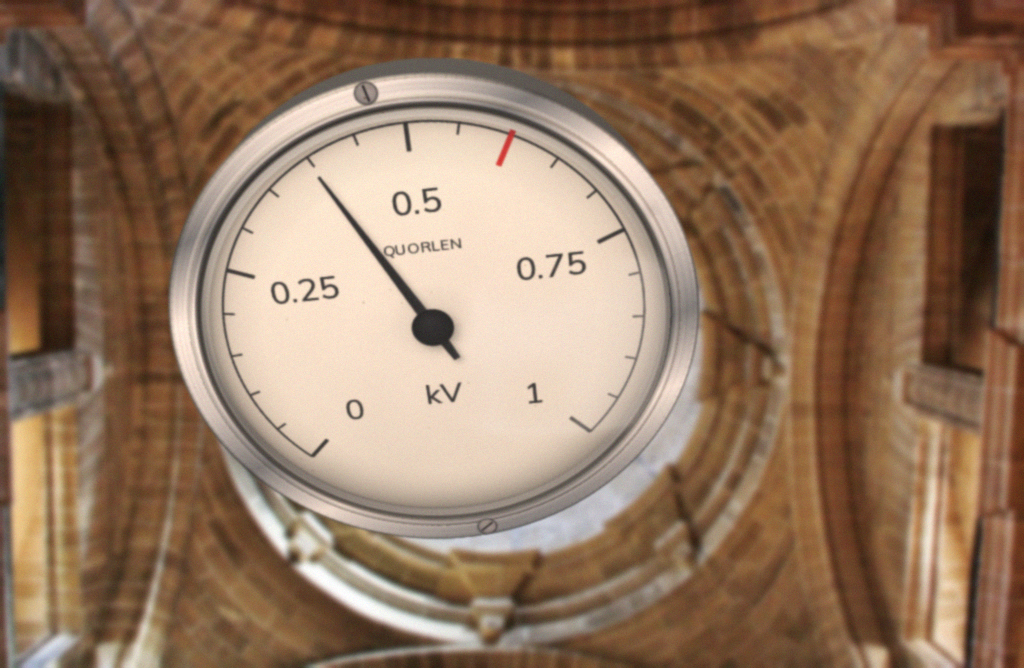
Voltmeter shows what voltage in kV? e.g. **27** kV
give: **0.4** kV
